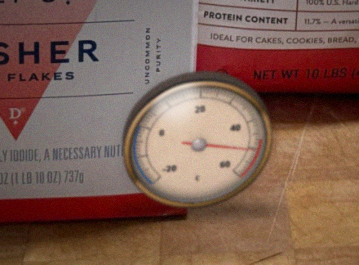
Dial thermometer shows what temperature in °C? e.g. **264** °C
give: **50** °C
